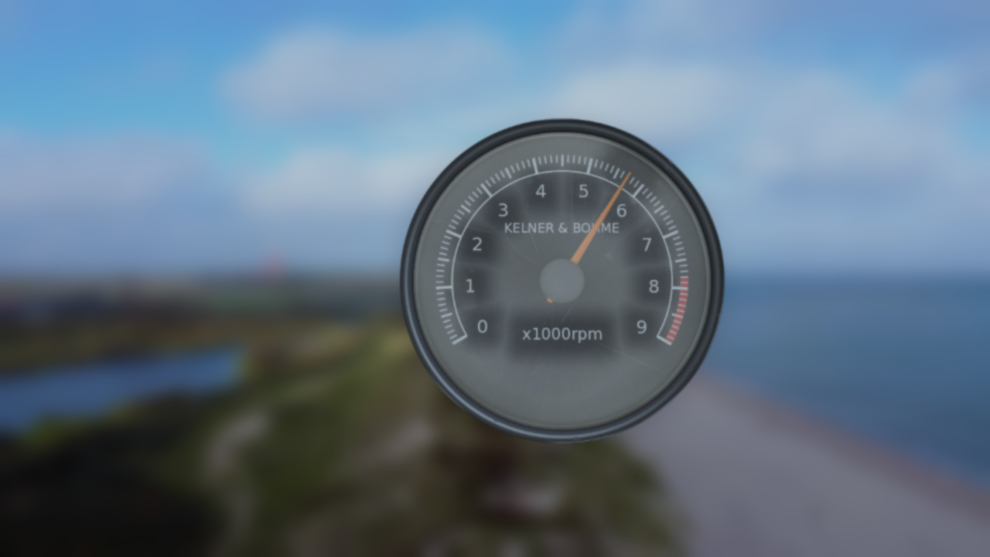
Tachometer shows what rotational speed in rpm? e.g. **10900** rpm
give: **5700** rpm
